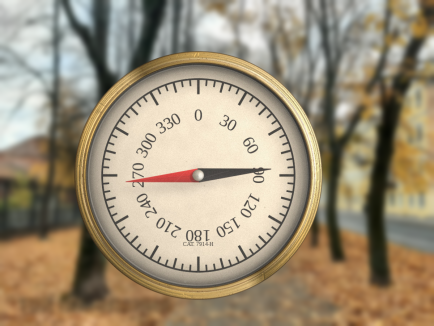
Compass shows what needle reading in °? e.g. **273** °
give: **265** °
